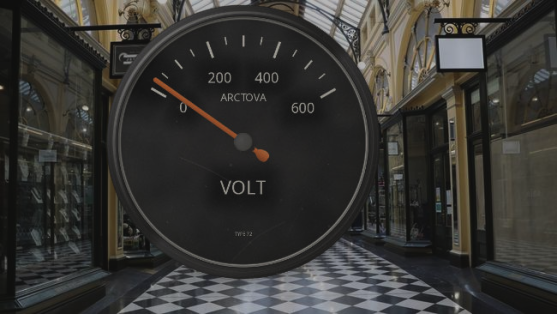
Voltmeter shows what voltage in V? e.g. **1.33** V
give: **25** V
